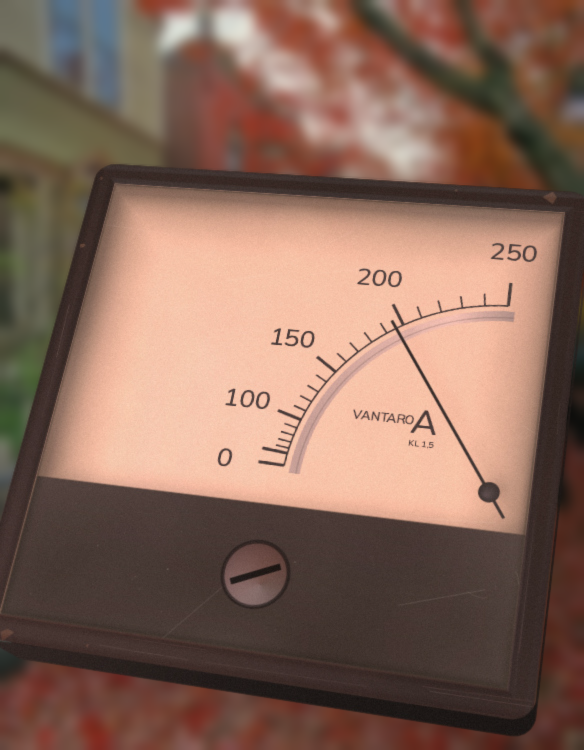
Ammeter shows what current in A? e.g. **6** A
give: **195** A
